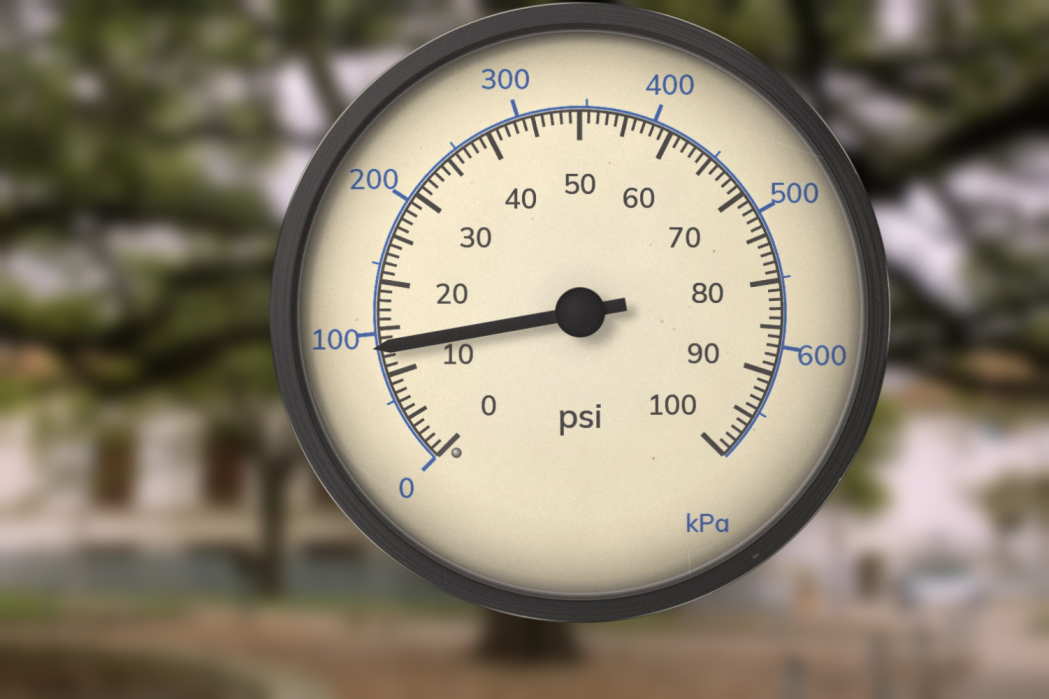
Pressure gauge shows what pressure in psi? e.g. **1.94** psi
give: **13** psi
